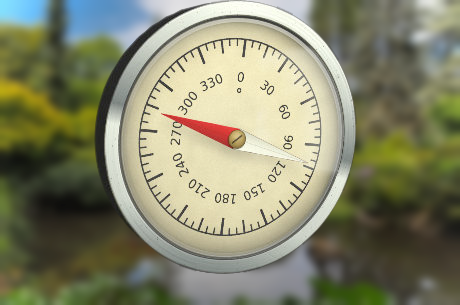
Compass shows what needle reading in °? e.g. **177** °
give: **282.5** °
